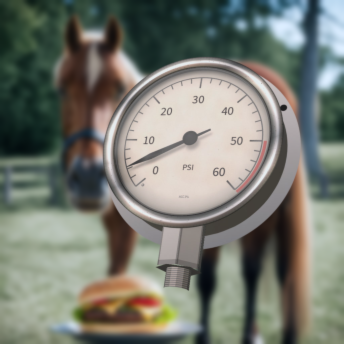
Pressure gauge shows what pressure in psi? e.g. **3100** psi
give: **4** psi
